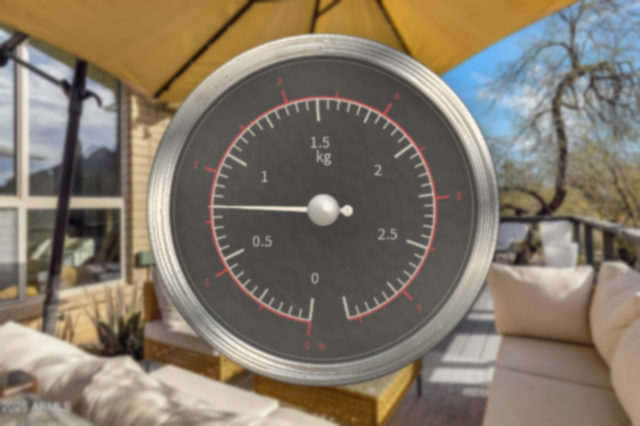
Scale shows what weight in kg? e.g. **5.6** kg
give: **0.75** kg
